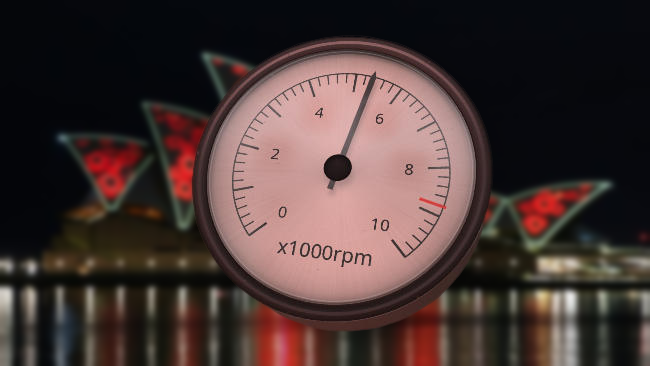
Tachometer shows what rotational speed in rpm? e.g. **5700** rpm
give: **5400** rpm
